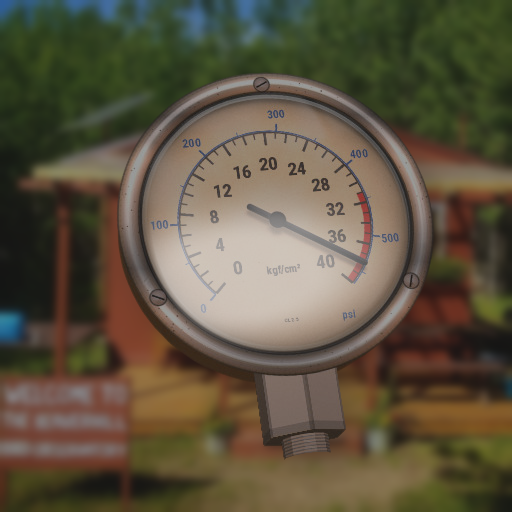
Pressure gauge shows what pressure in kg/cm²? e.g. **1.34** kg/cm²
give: **38** kg/cm²
